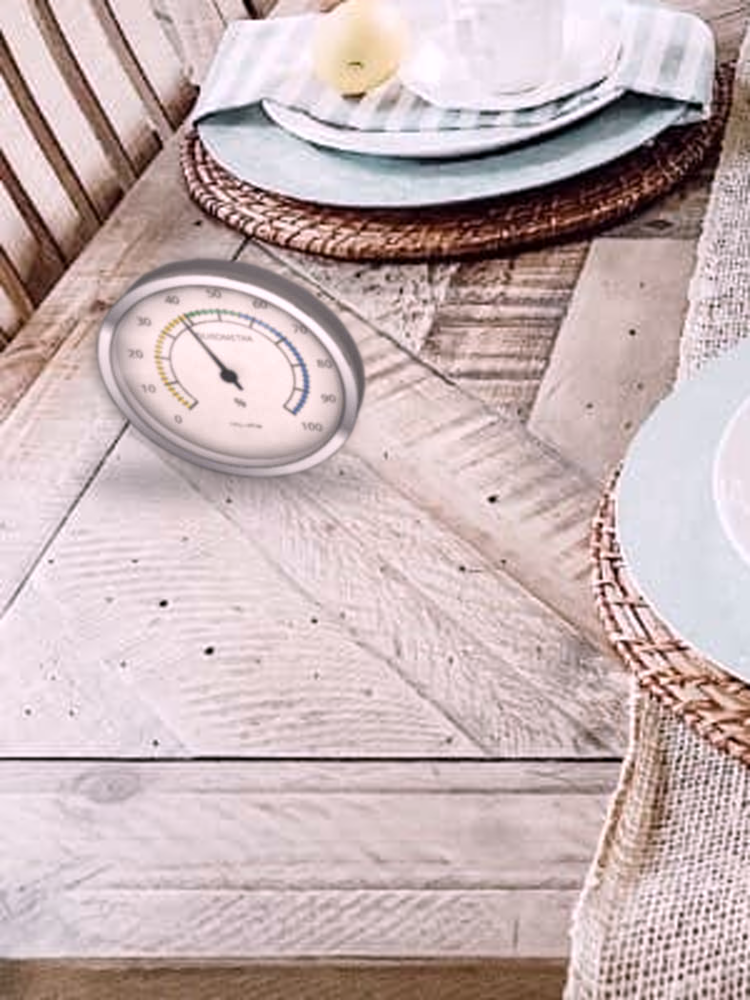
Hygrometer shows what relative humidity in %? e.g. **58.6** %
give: **40** %
